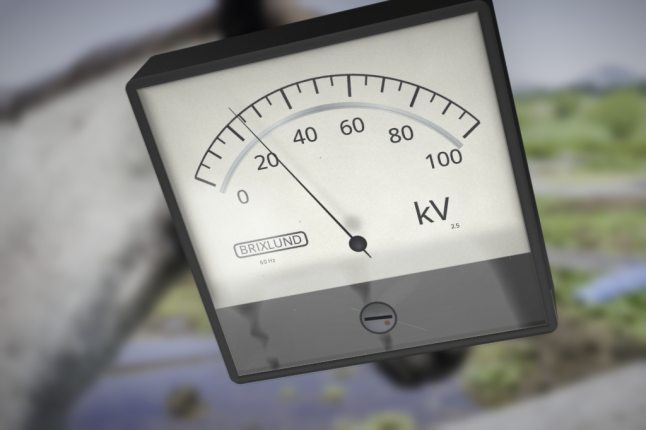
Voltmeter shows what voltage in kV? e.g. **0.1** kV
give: **25** kV
